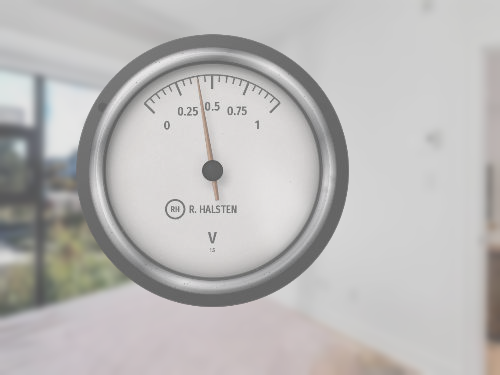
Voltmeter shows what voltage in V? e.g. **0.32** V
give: **0.4** V
